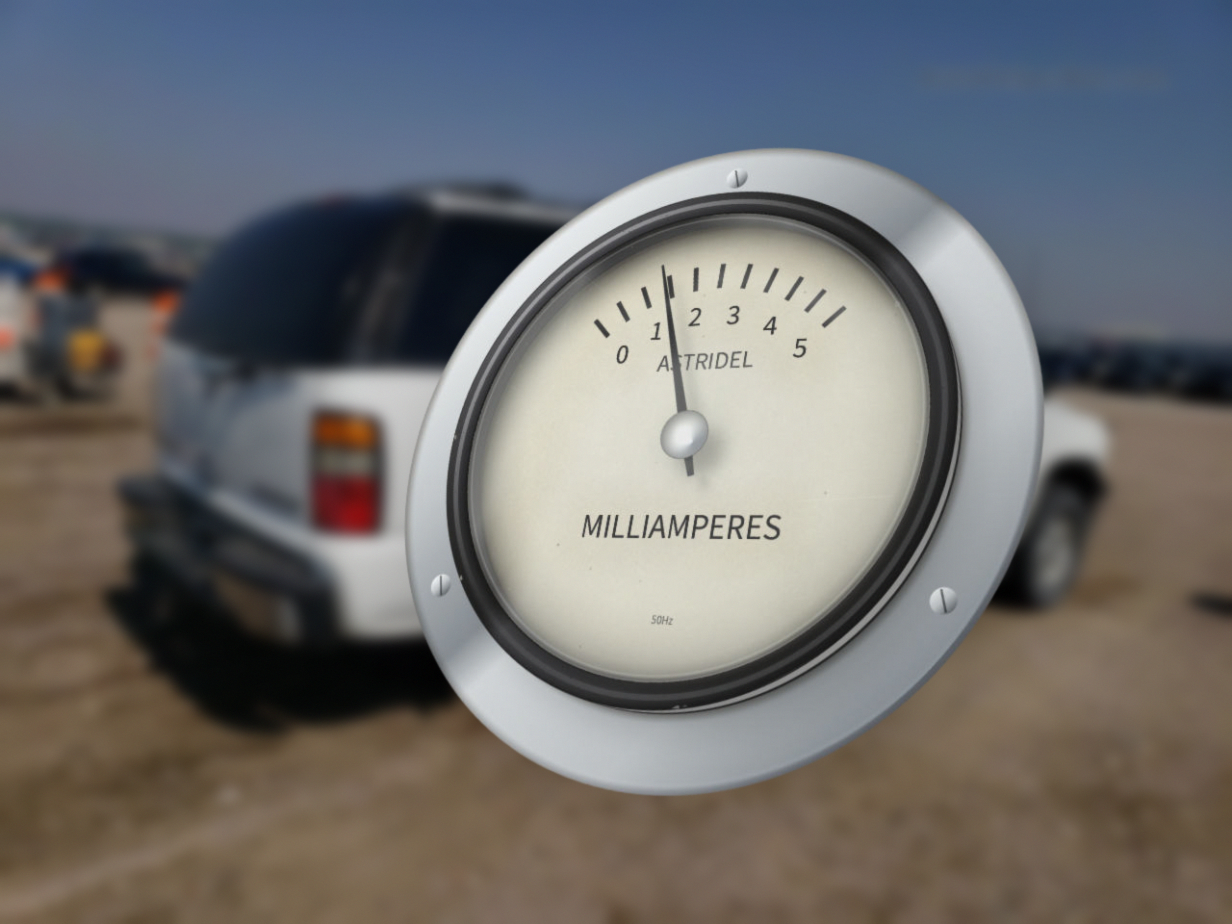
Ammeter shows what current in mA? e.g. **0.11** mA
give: **1.5** mA
